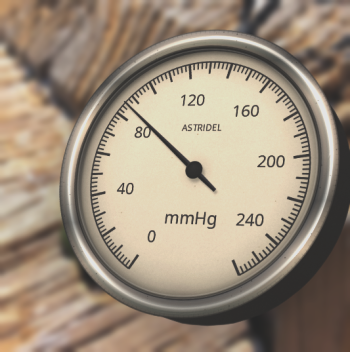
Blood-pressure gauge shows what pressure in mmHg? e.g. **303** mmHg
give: **86** mmHg
